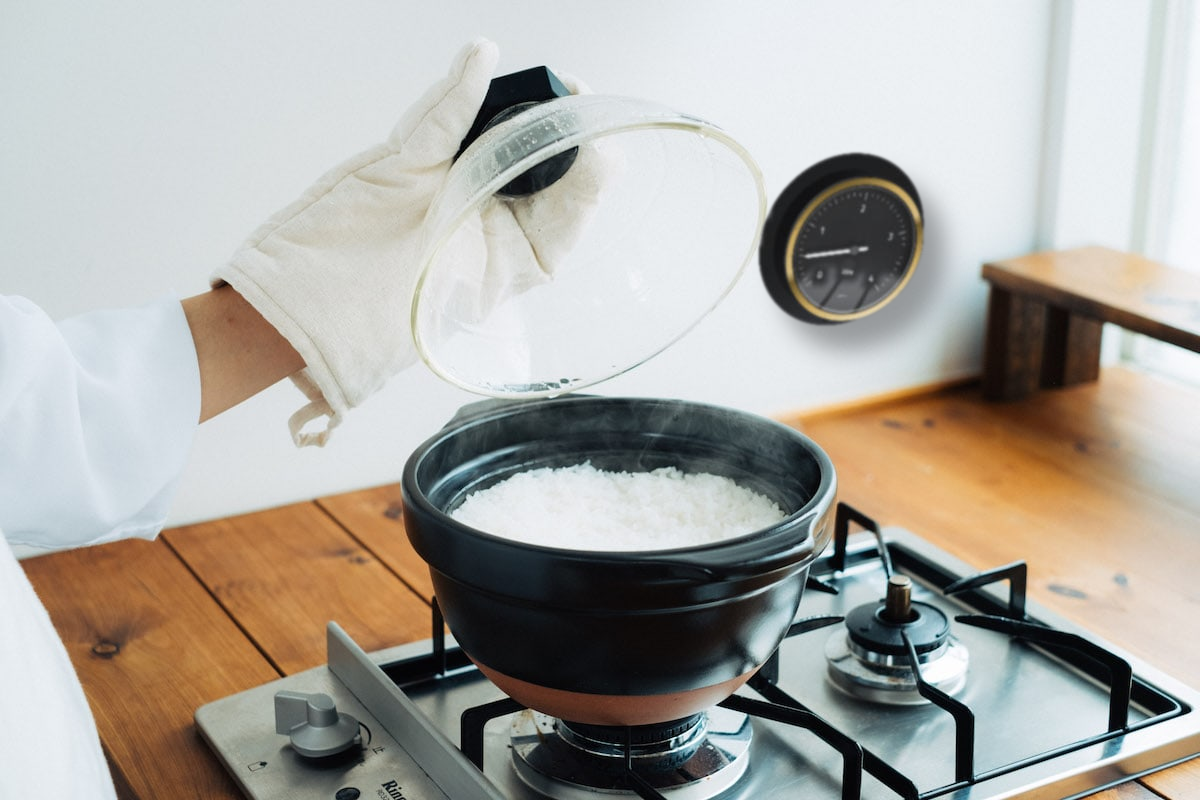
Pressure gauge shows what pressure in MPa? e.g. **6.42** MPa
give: **0.5** MPa
